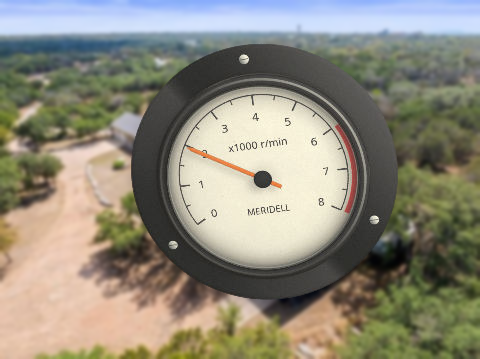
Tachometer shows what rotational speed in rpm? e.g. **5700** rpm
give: **2000** rpm
